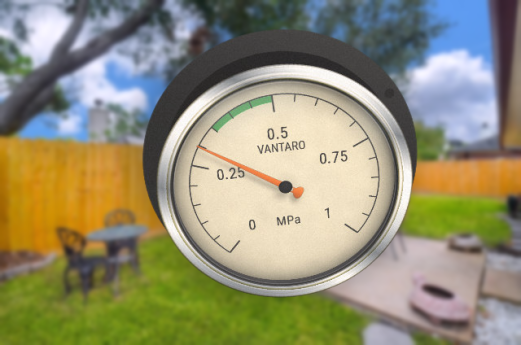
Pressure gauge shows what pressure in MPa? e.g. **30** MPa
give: **0.3** MPa
